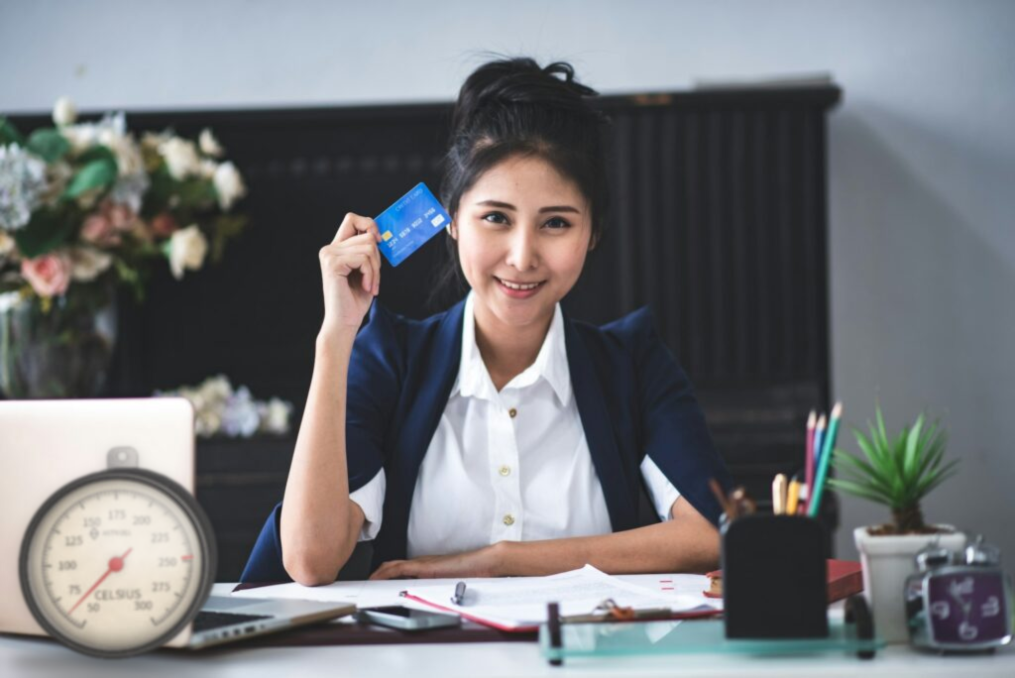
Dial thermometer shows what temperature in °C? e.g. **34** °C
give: **62.5** °C
